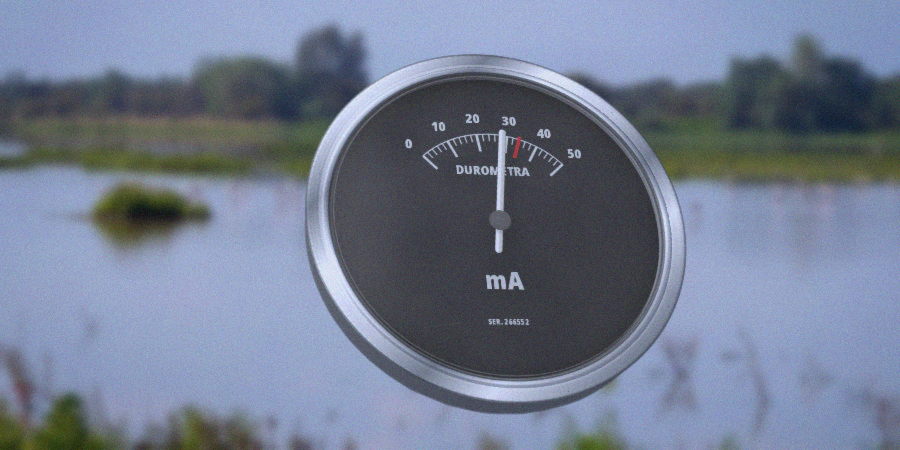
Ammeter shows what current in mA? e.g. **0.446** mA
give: **28** mA
